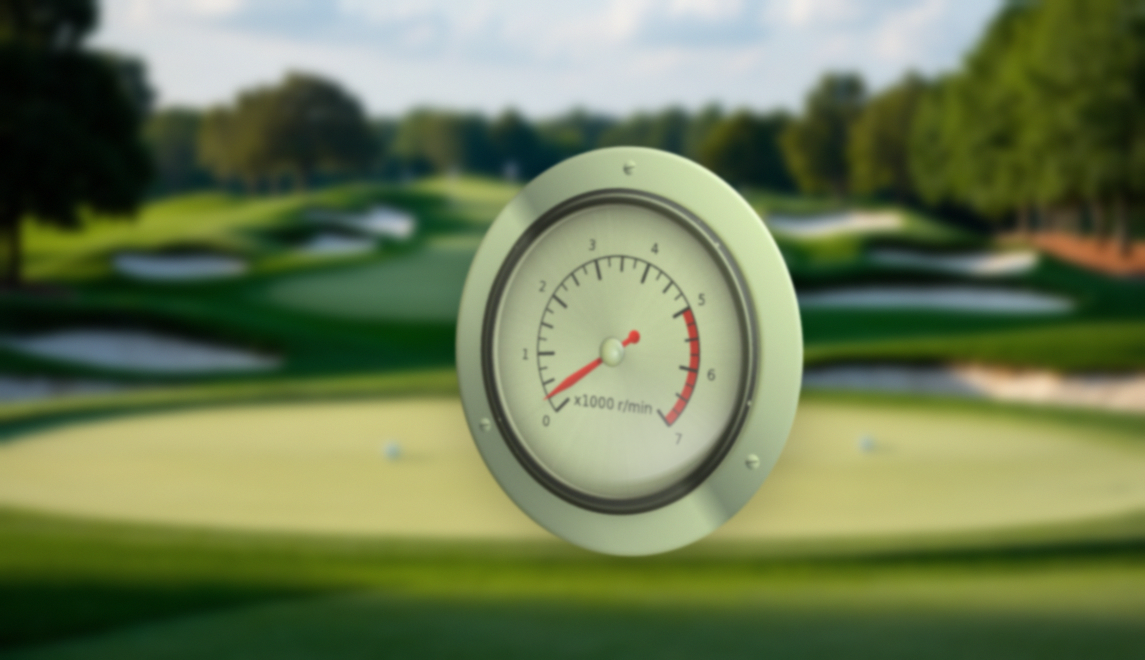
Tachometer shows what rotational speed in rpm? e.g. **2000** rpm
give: **250** rpm
